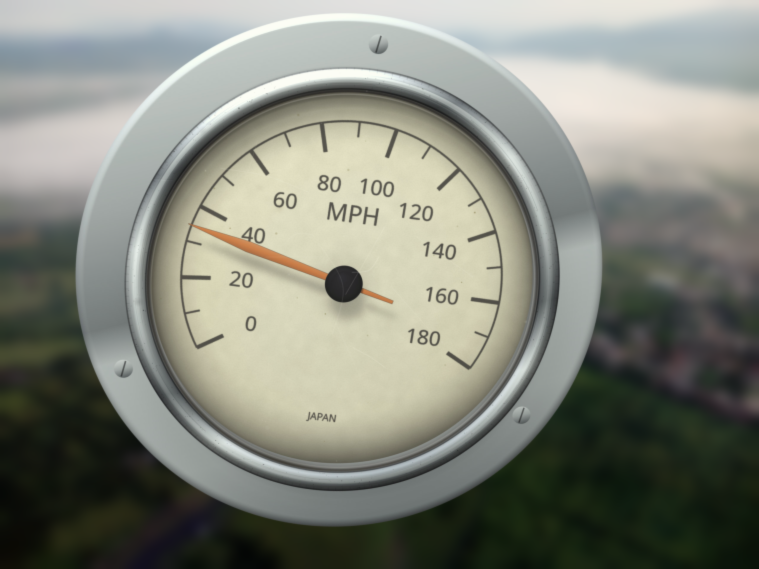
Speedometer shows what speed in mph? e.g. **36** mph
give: **35** mph
